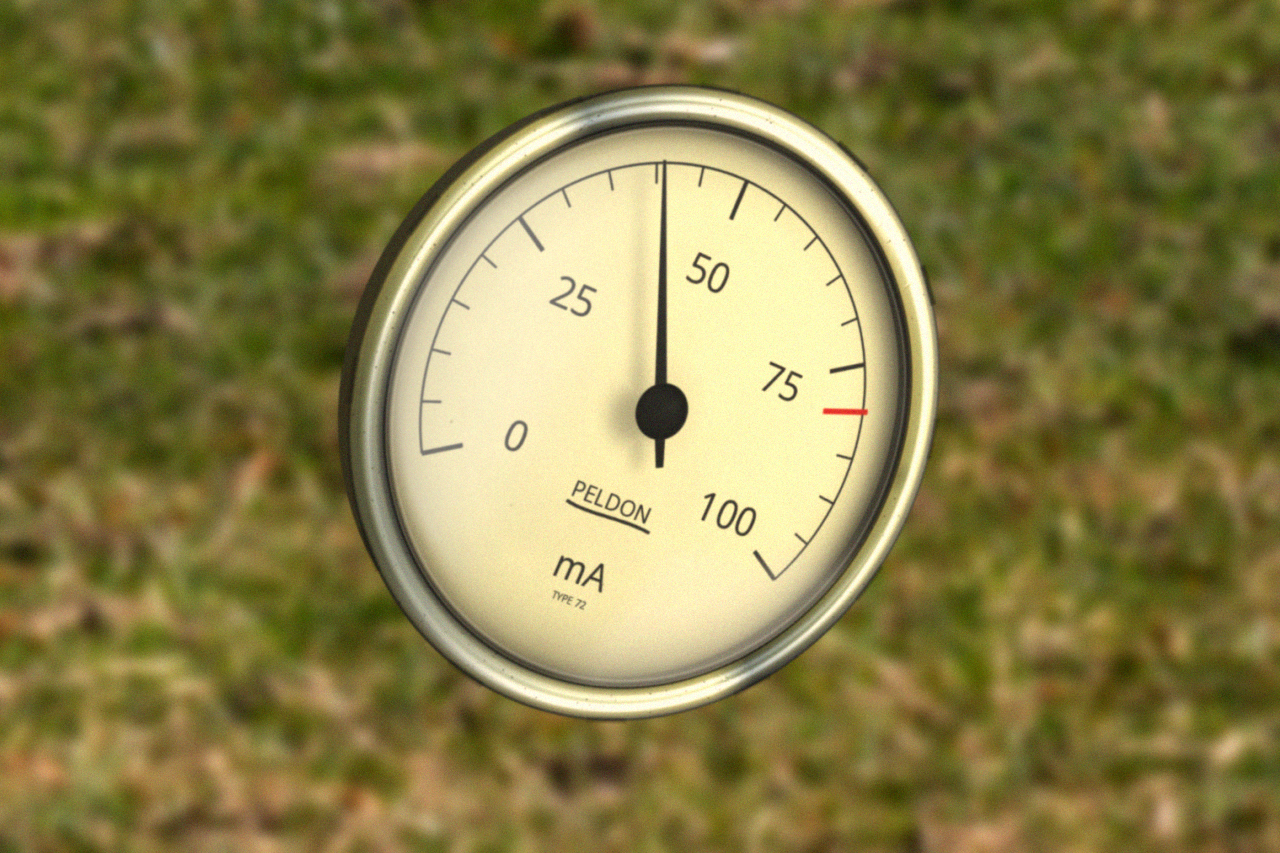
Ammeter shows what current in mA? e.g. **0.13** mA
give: **40** mA
